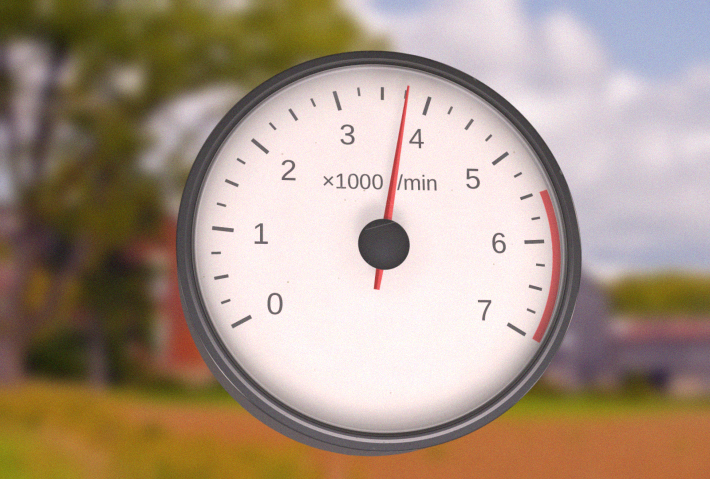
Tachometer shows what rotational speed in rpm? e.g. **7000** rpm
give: **3750** rpm
